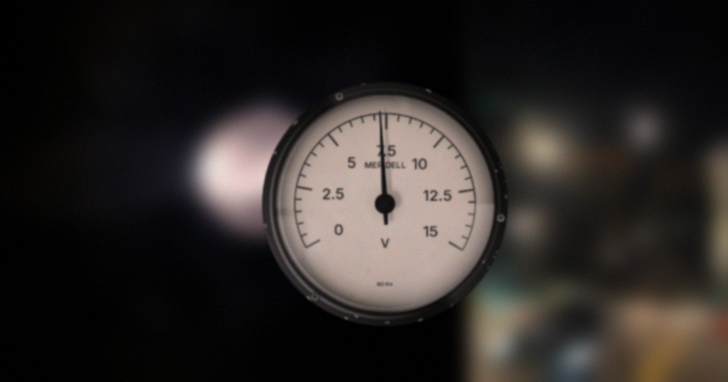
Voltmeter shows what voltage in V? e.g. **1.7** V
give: **7.25** V
